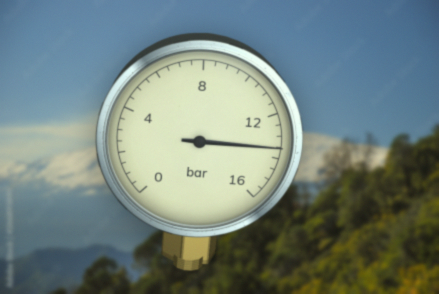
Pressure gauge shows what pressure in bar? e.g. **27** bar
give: **13.5** bar
